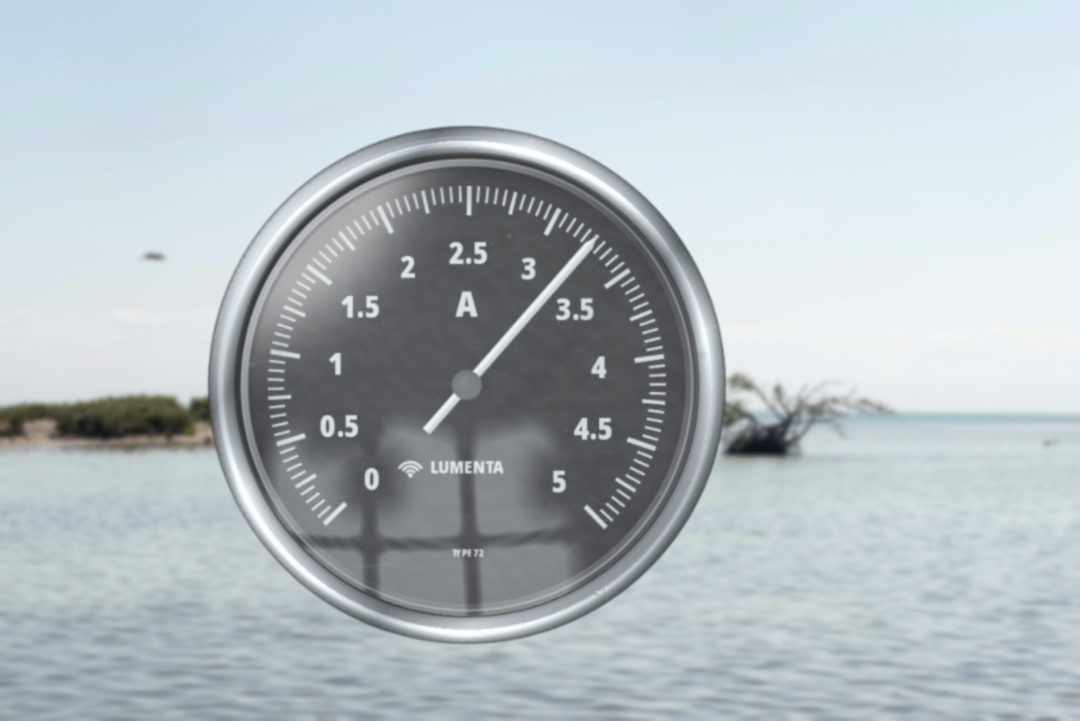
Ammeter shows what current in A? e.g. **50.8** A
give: **3.25** A
